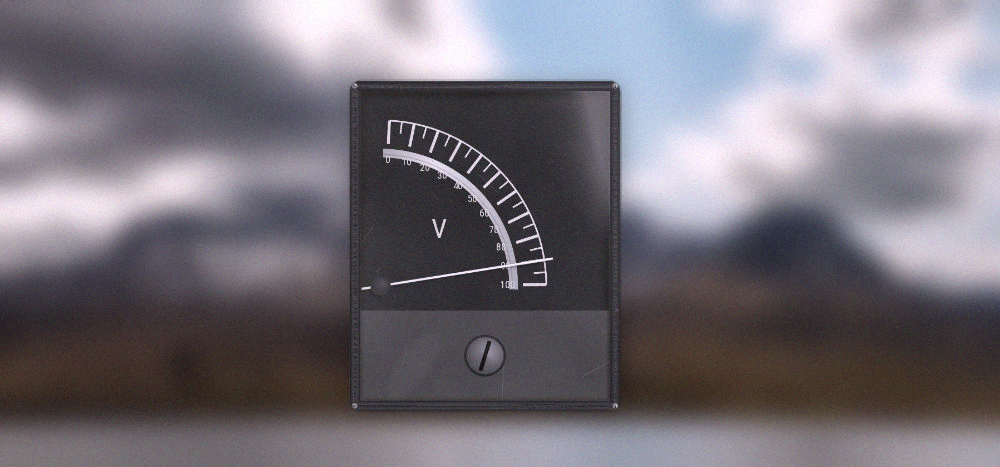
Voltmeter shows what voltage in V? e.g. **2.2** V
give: **90** V
